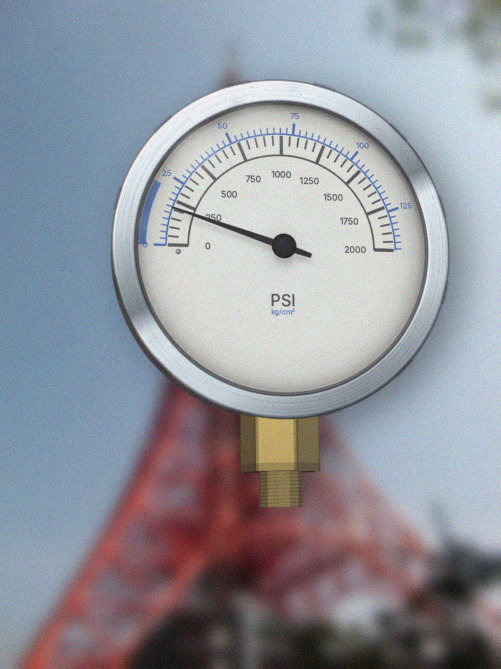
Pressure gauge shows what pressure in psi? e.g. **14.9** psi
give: **200** psi
